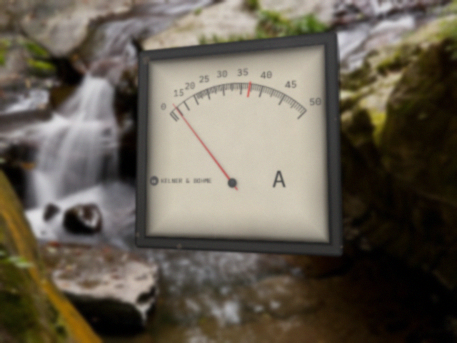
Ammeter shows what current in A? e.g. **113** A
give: **10** A
